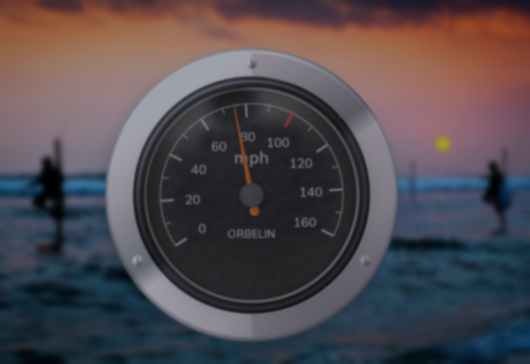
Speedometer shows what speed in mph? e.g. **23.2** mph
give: **75** mph
